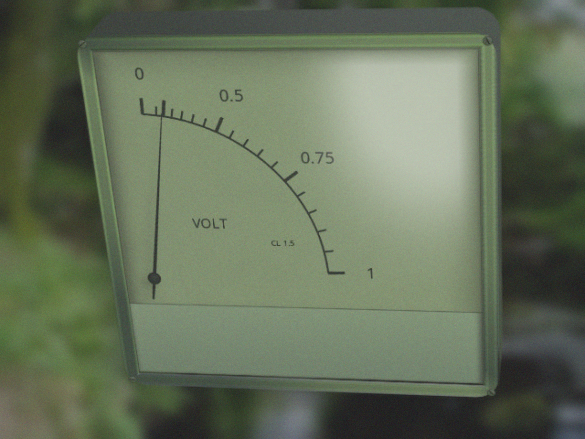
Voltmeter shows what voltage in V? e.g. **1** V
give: **0.25** V
